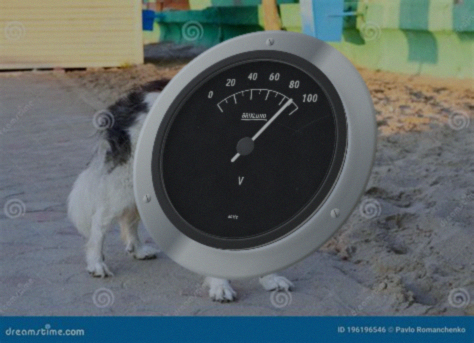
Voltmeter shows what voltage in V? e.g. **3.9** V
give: **90** V
